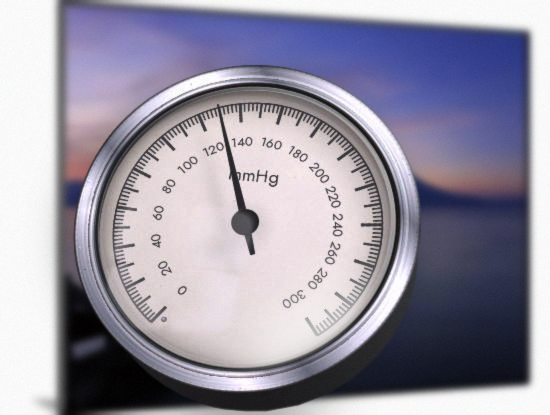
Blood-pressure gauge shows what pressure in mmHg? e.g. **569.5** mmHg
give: **130** mmHg
